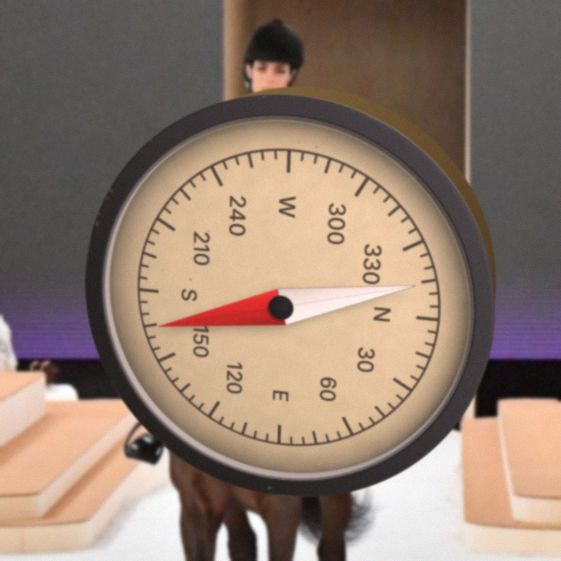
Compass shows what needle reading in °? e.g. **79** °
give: **165** °
